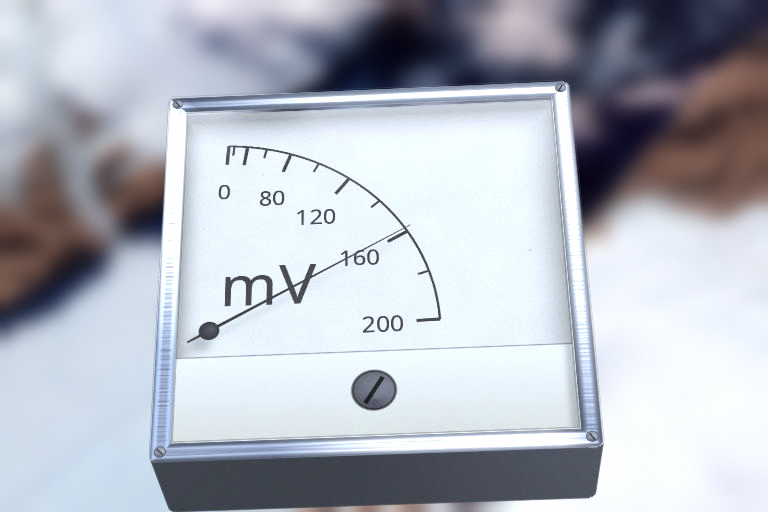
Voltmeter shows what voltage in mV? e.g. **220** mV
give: **160** mV
